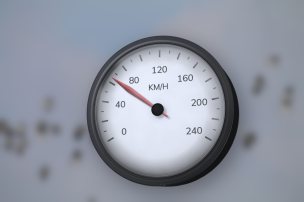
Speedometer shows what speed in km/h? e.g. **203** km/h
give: **65** km/h
